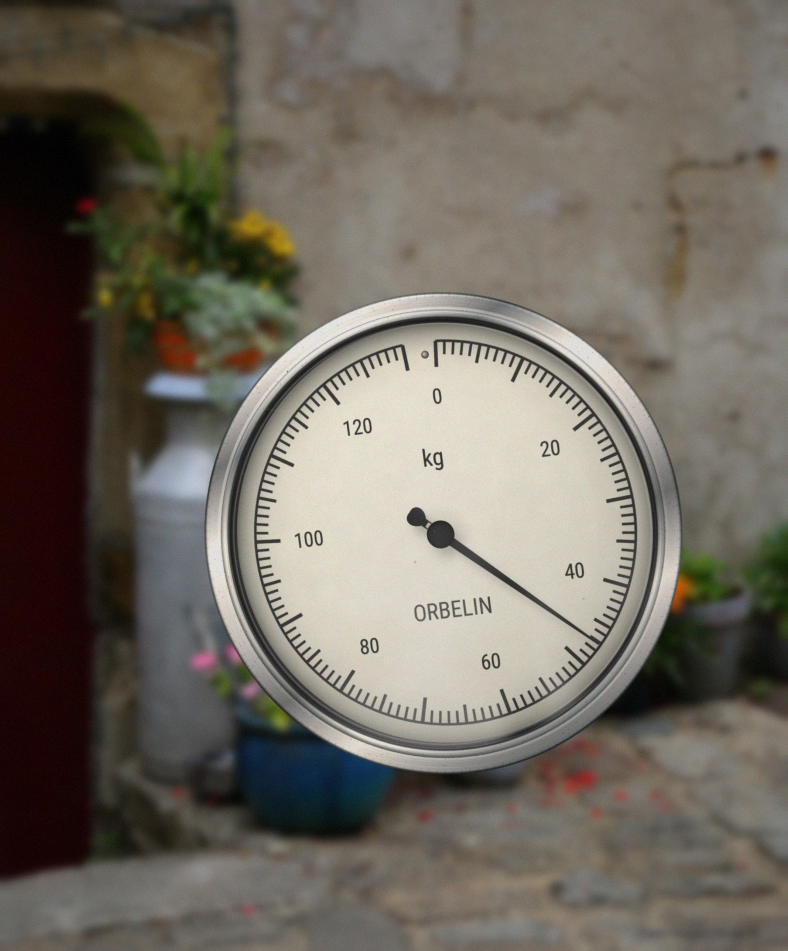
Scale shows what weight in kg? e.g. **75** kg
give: **47** kg
